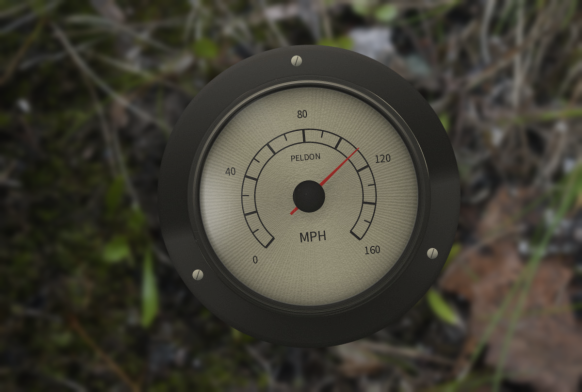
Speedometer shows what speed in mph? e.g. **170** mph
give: **110** mph
